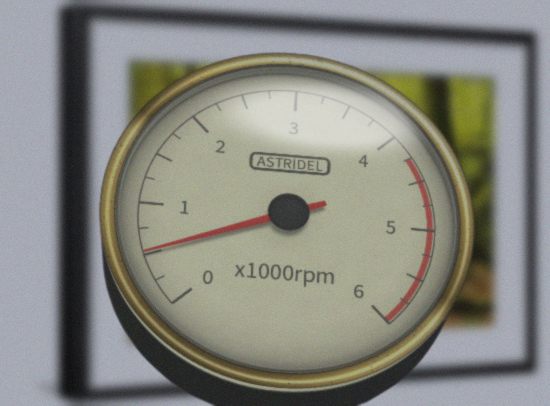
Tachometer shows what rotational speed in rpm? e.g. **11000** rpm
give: **500** rpm
